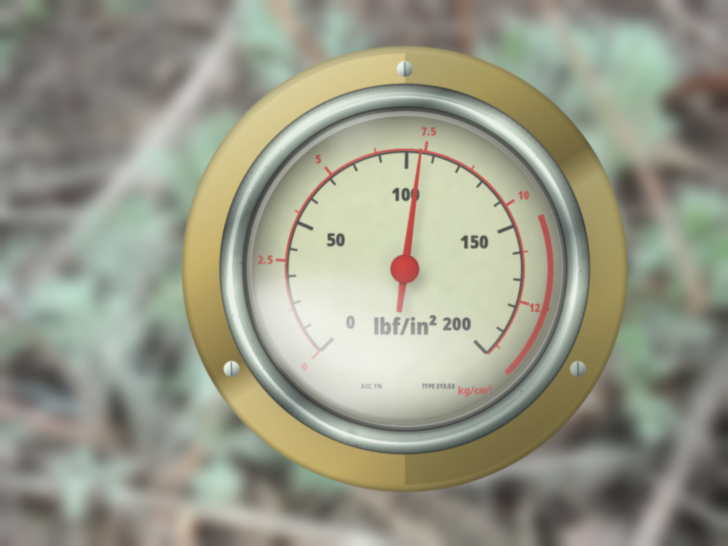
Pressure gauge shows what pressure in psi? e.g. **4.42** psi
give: **105** psi
